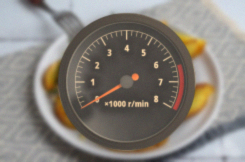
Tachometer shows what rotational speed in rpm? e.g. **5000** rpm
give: **0** rpm
